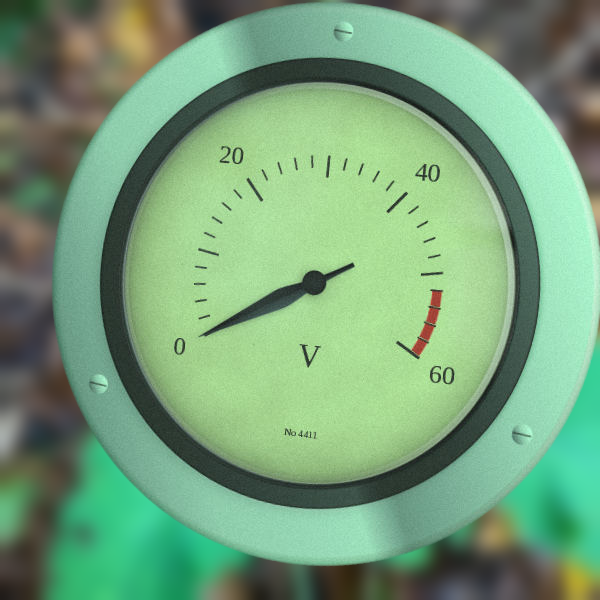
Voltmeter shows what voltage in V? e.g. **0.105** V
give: **0** V
